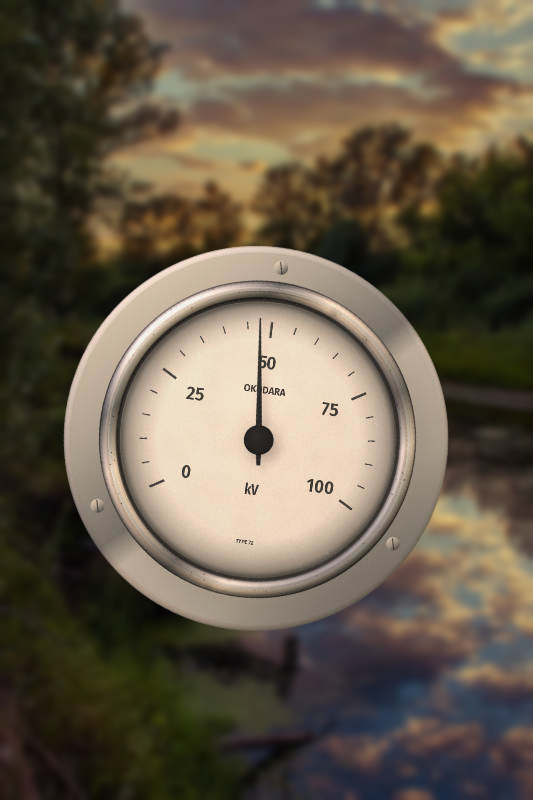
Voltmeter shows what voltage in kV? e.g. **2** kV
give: **47.5** kV
